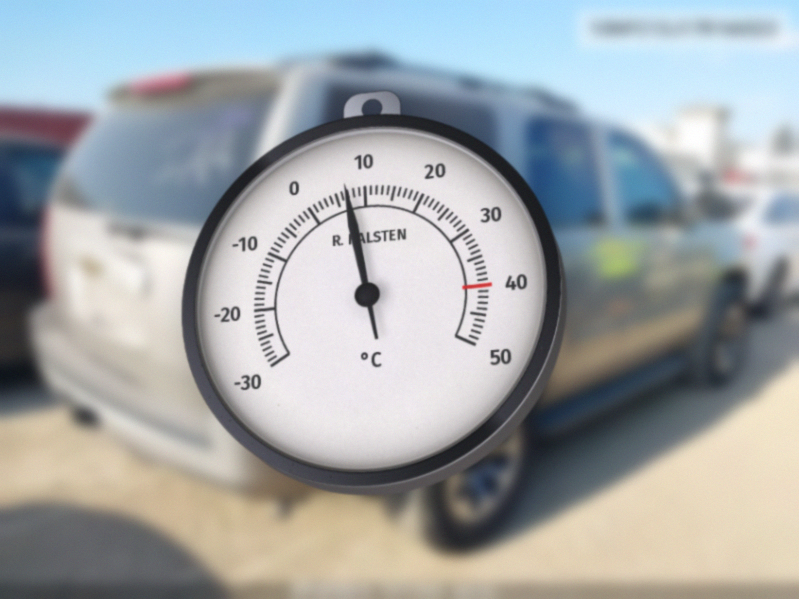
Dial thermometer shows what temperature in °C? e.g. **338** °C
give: **7** °C
